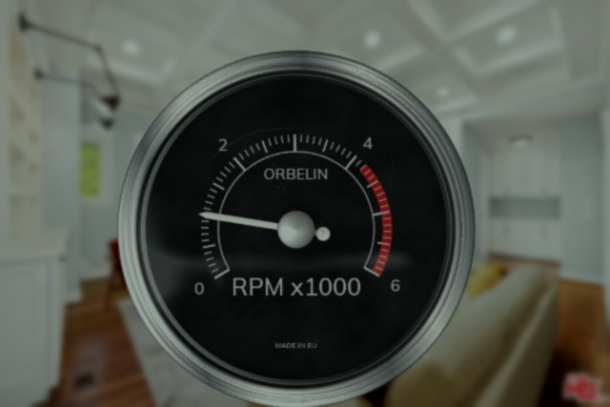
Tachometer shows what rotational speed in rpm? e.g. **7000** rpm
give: **1000** rpm
